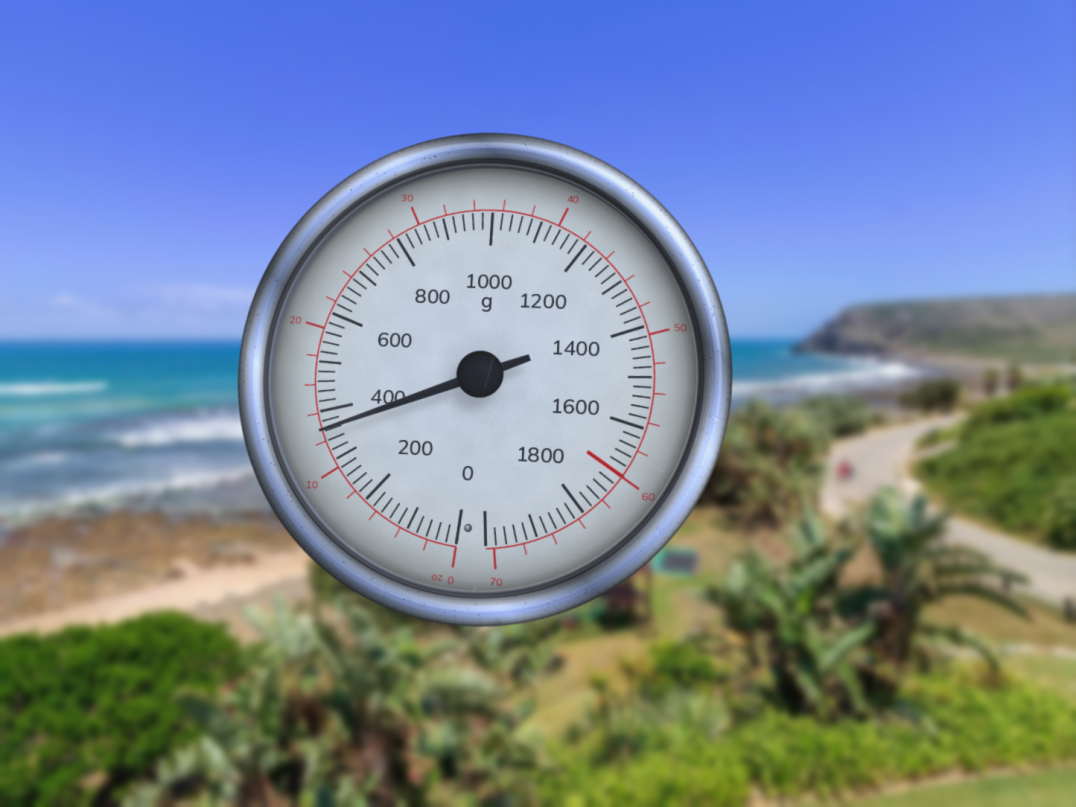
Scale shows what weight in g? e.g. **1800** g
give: **360** g
